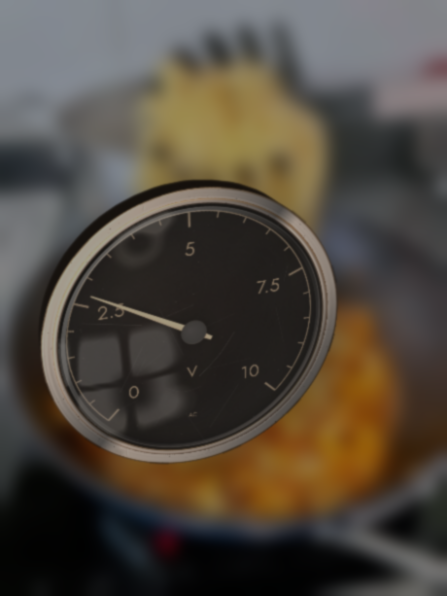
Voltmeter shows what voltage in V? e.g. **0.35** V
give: **2.75** V
